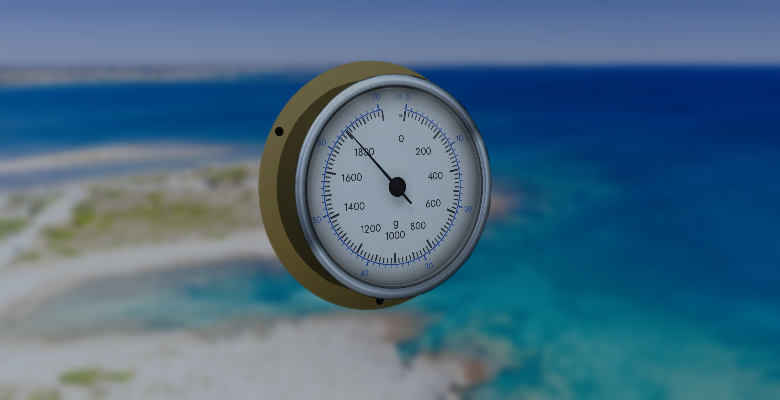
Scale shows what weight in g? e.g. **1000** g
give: **1800** g
